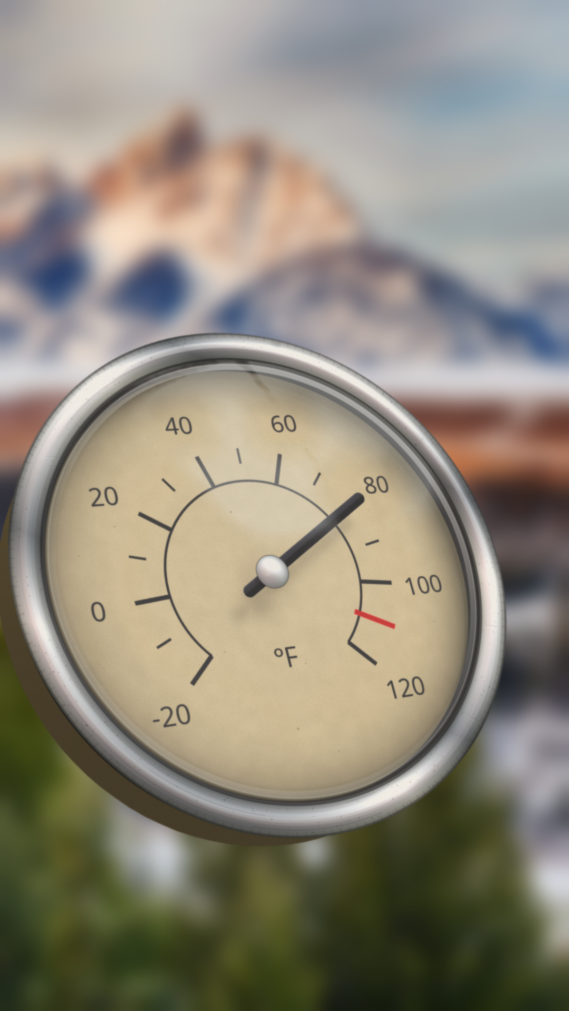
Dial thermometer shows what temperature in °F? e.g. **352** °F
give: **80** °F
